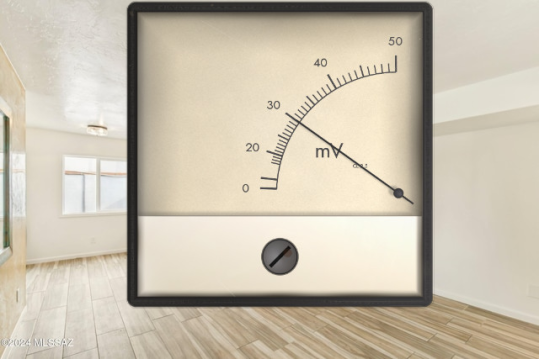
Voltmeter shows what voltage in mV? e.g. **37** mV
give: **30** mV
